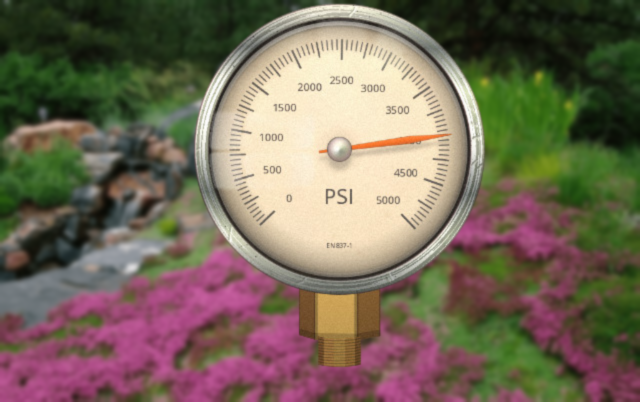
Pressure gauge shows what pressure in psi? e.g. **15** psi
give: **4000** psi
